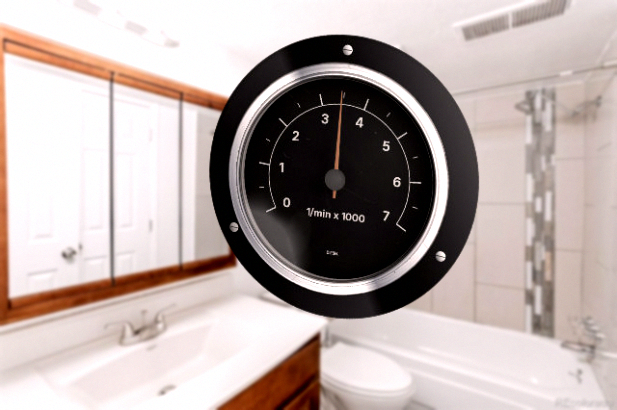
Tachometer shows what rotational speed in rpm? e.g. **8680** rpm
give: **3500** rpm
